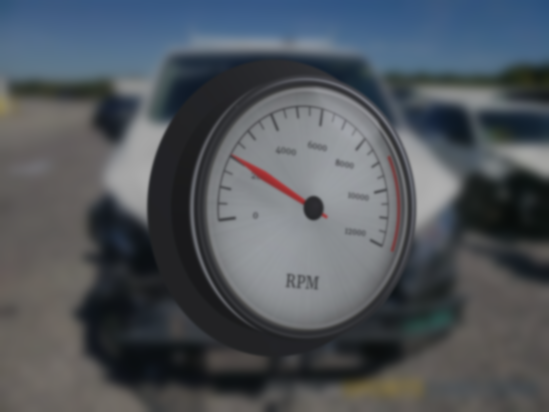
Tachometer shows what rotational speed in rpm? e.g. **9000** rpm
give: **2000** rpm
